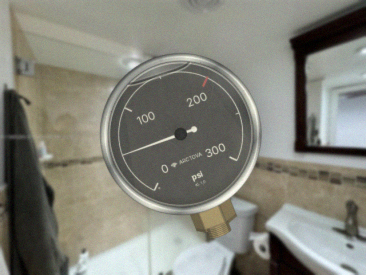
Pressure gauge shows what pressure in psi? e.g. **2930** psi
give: **50** psi
